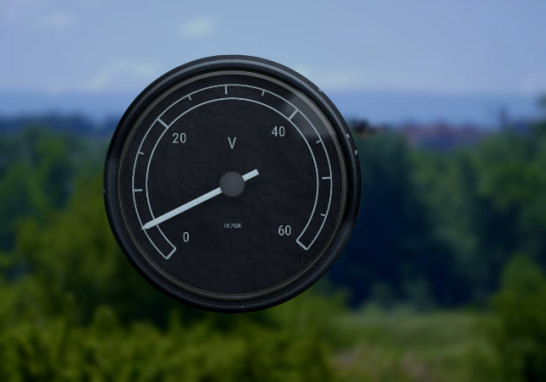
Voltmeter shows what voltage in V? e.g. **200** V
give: **5** V
